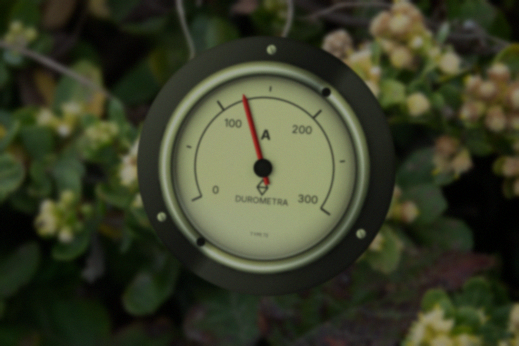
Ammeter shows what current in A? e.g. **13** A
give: **125** A
